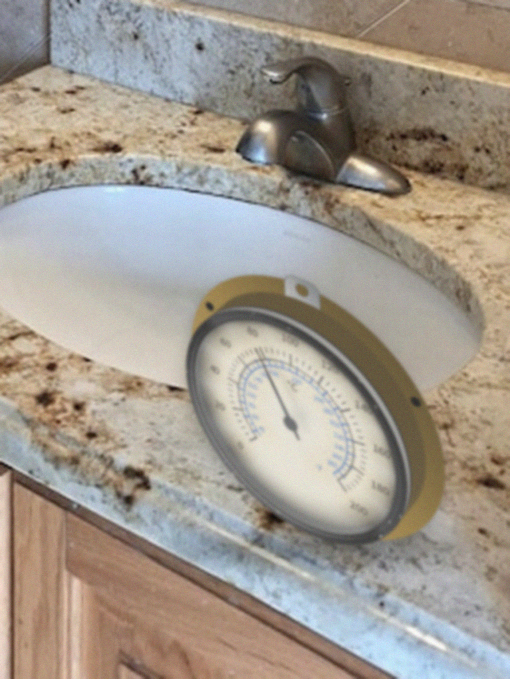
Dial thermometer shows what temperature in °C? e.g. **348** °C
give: **80** °C
